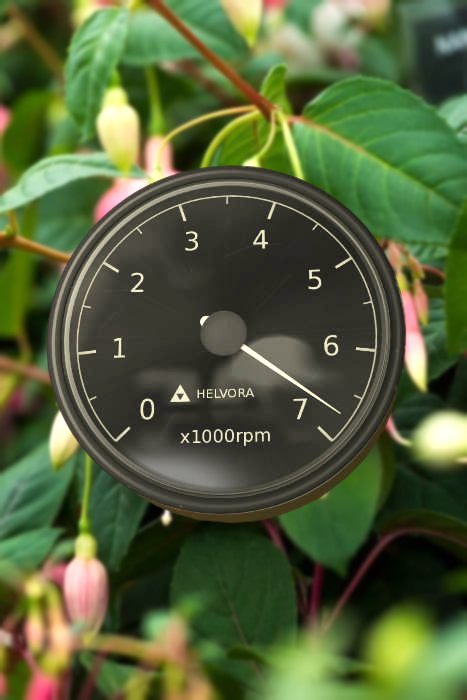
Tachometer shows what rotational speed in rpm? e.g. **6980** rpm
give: **6750** rpm
